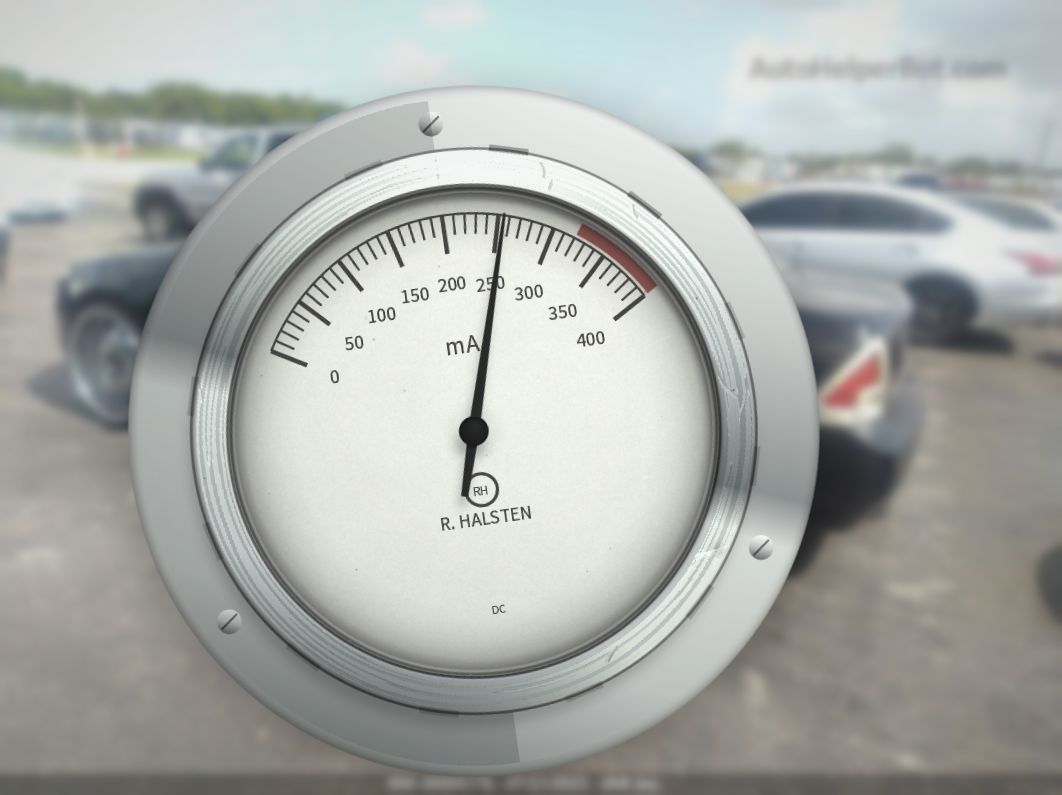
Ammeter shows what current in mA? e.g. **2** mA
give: **255** mA
